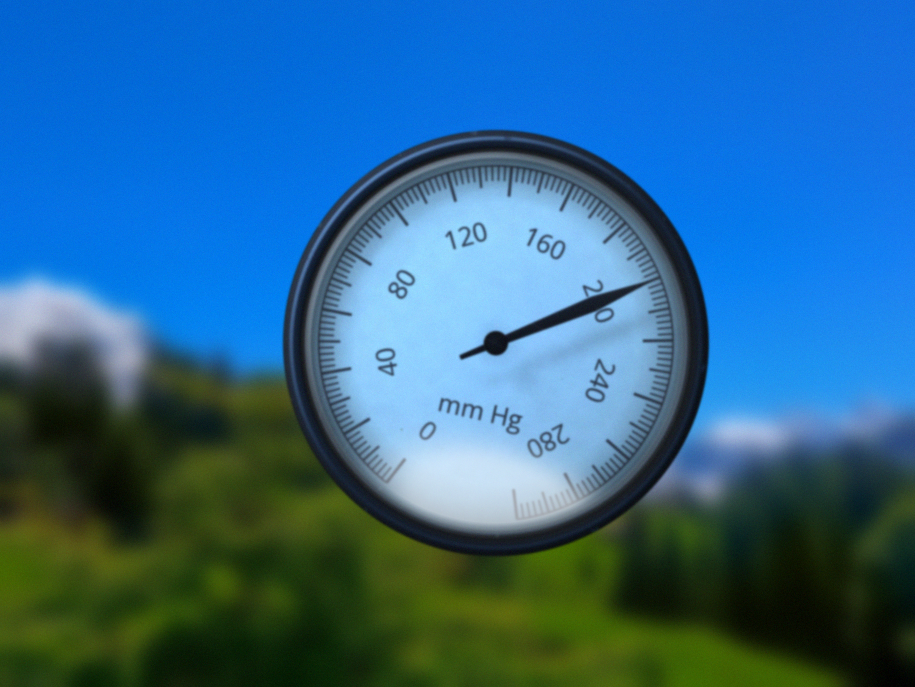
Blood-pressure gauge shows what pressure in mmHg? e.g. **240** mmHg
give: **200** mmHg
